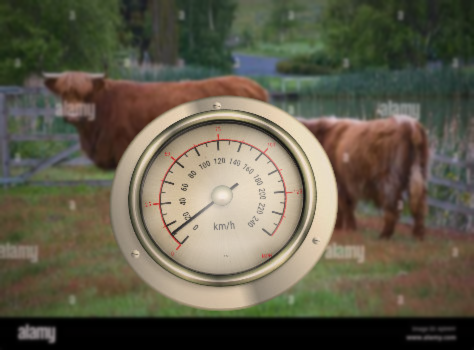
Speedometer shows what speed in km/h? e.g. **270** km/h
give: **10** km/h
